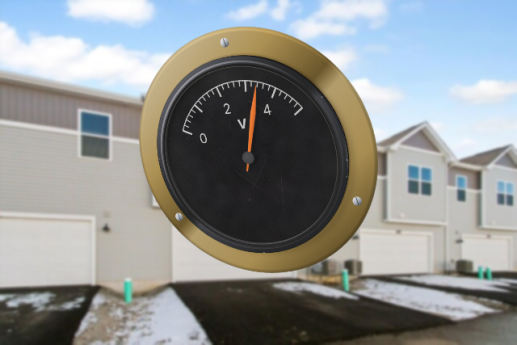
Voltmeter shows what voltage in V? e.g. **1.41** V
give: **3.4** V
